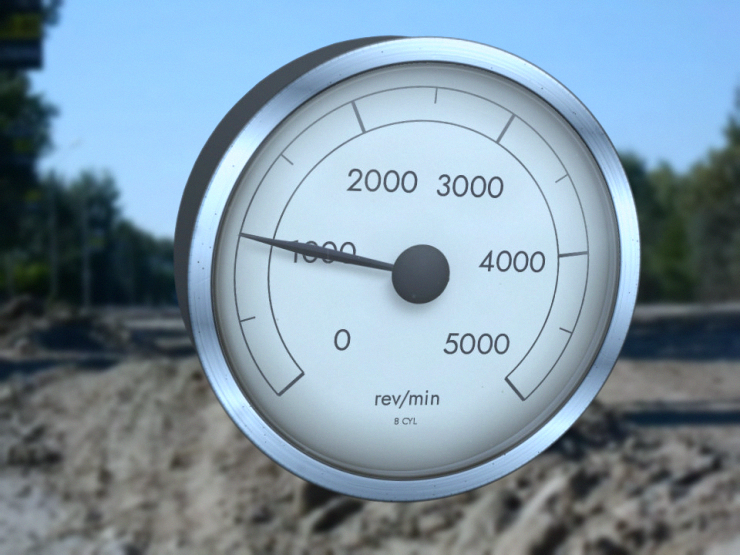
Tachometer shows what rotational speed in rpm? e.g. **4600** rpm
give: **1000** rpm
